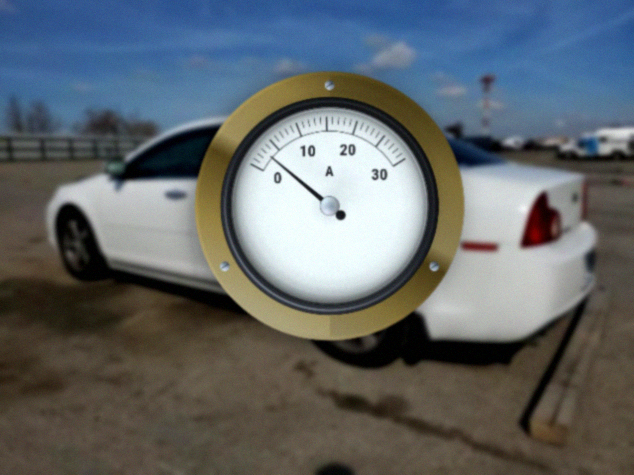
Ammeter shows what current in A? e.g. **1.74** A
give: **3** A
